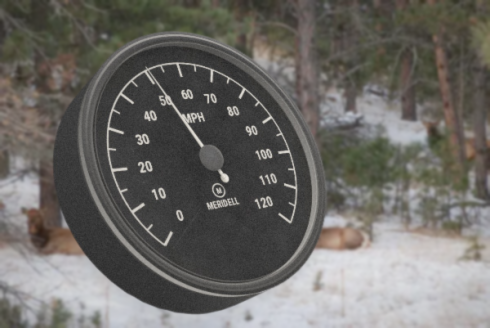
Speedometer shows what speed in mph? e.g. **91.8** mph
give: **50** mph
